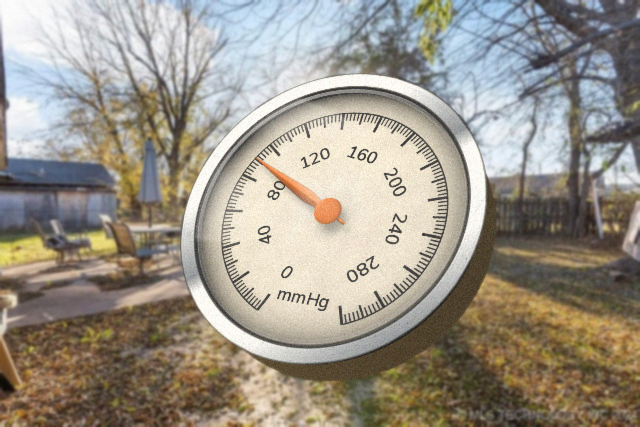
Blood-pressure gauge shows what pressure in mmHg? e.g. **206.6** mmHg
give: **90** mmHg
